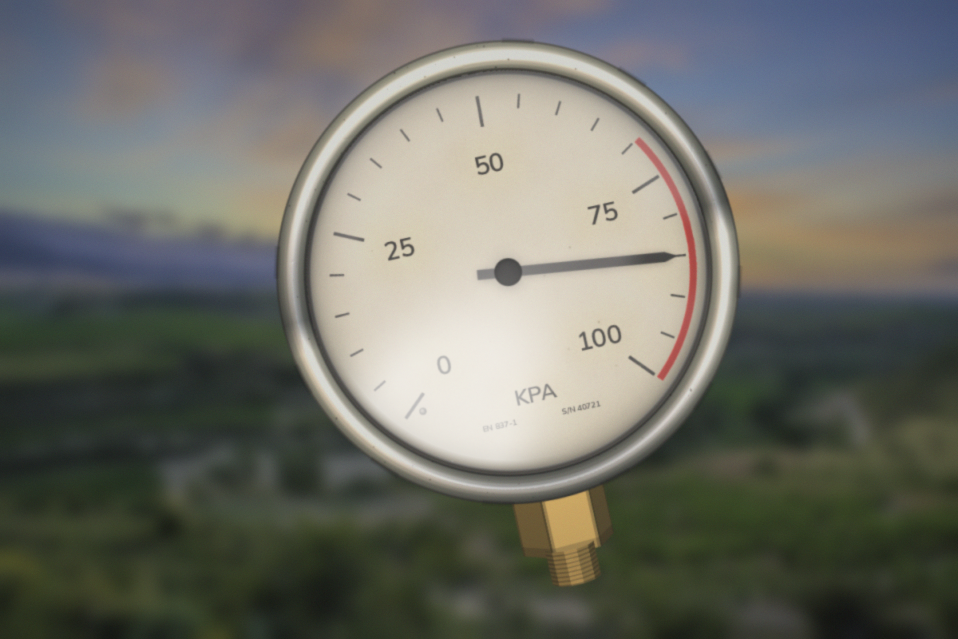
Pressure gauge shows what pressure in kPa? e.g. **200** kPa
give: **85** kPa
